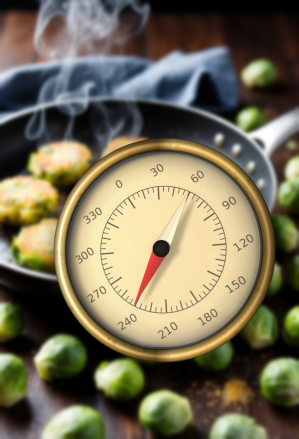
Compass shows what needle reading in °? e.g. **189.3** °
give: **240** °
